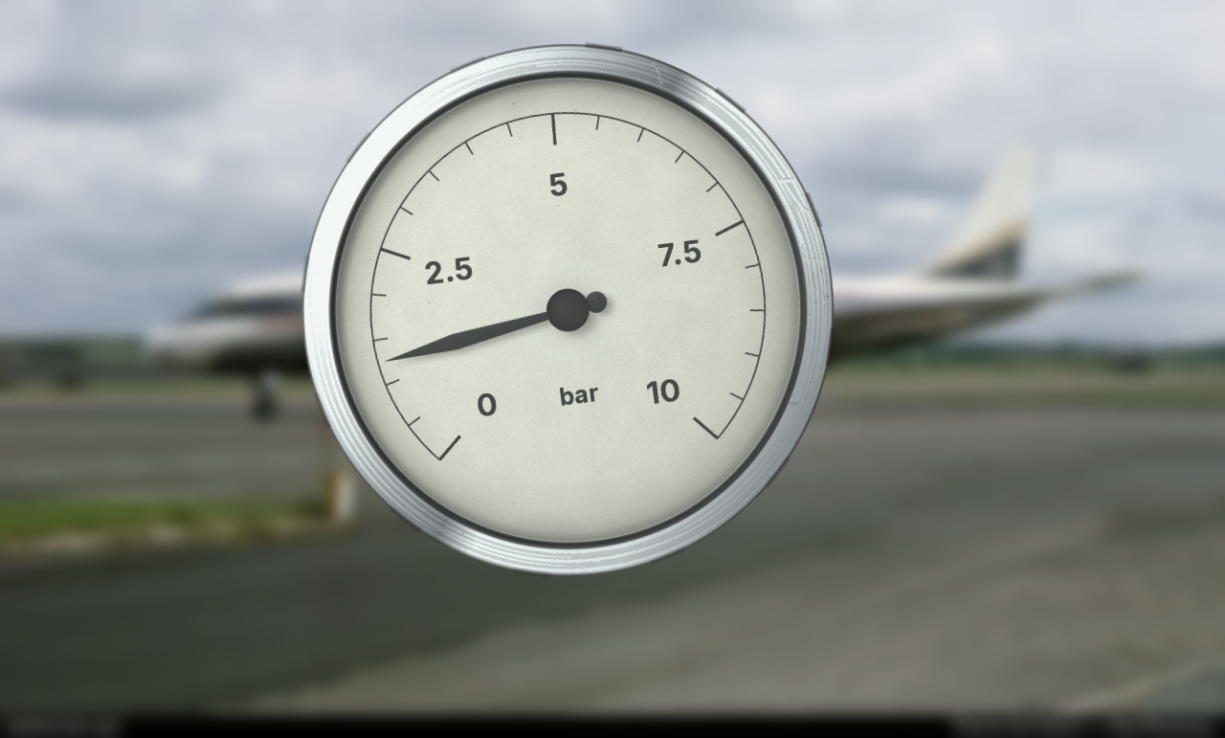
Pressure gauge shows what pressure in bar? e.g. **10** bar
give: **1.25** bar
